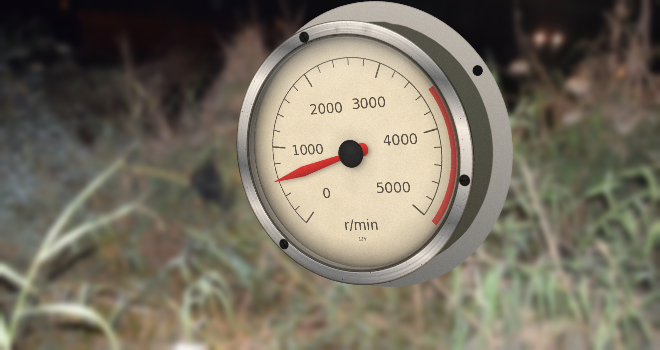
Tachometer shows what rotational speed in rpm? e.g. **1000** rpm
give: **600** rpm
